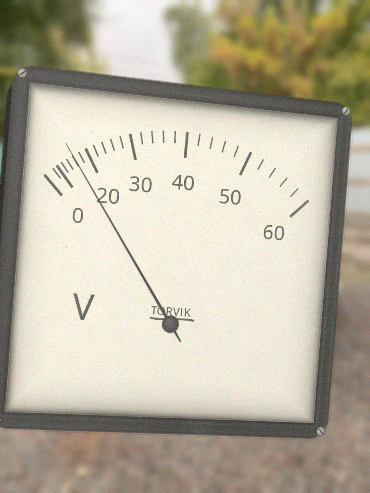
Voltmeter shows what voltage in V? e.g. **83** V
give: **16** V
